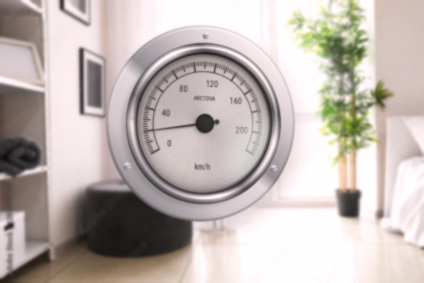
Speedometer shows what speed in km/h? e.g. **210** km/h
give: **20** km/h
